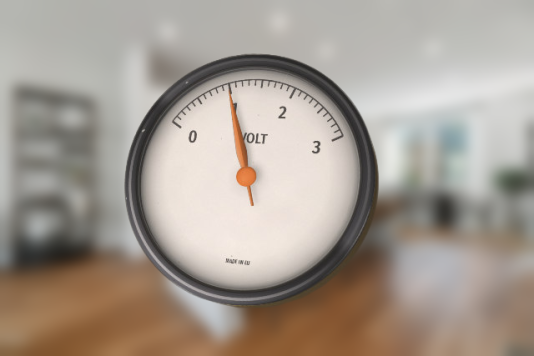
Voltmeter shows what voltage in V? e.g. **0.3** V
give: **1** V
